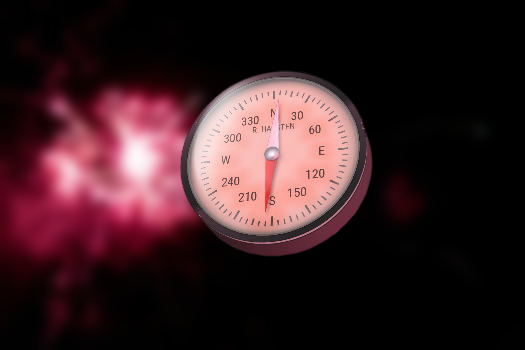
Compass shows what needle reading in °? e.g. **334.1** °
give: **185** °
